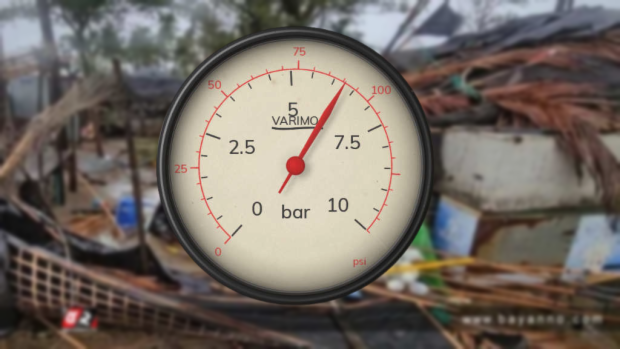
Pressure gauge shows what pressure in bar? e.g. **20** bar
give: **6.25** bar
